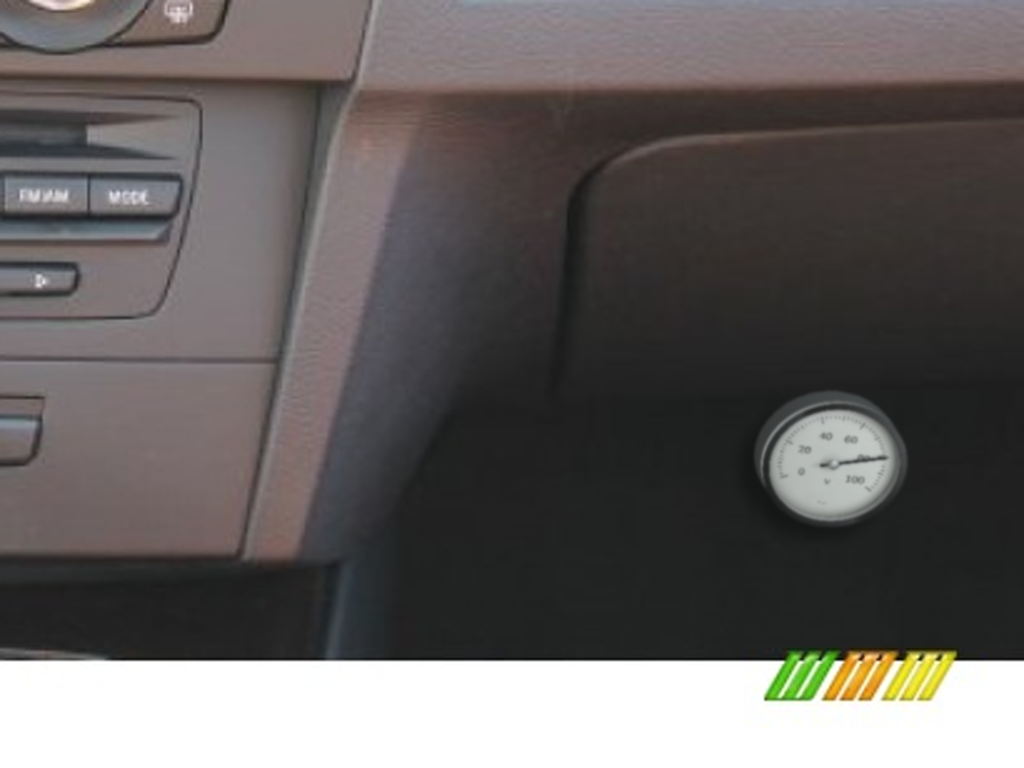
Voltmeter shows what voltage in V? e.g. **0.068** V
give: **80** V
